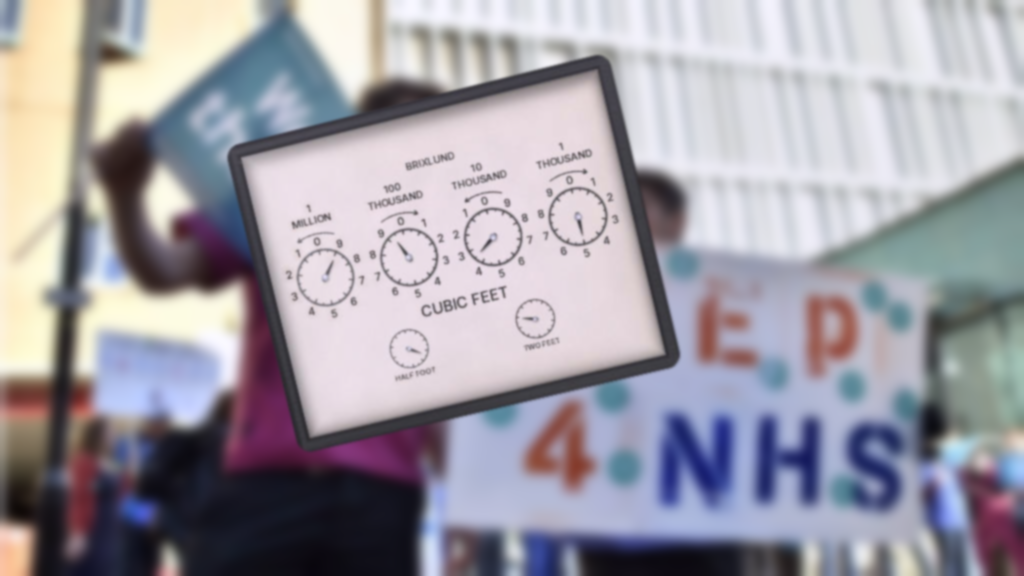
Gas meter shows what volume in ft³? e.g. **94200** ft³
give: **893500** ft³
